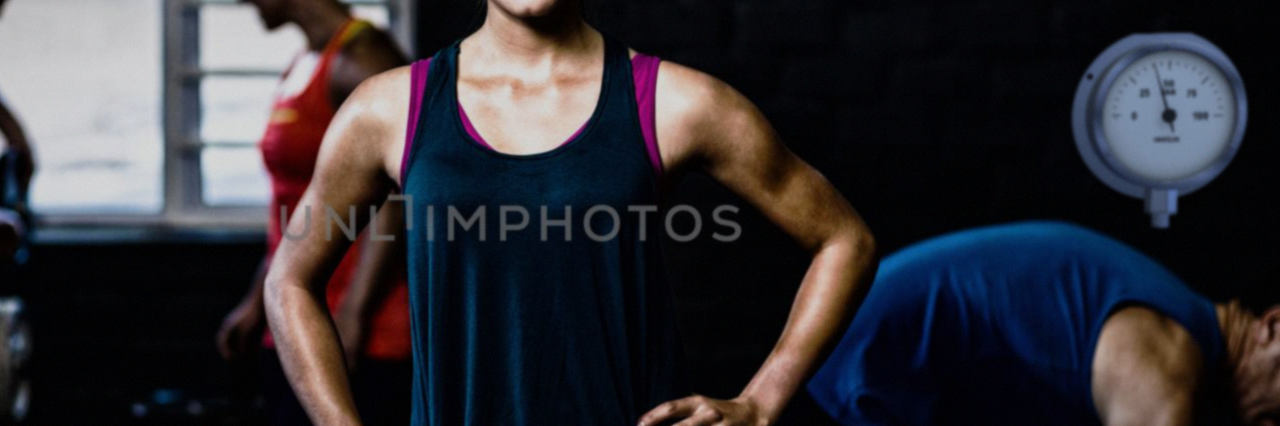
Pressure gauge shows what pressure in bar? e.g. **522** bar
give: **40** bar
